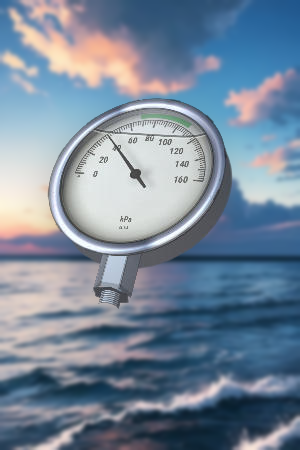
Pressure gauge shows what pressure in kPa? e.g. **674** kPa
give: **40** kPa
